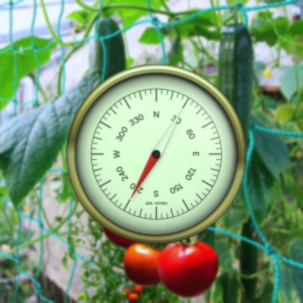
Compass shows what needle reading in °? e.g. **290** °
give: **210** °
